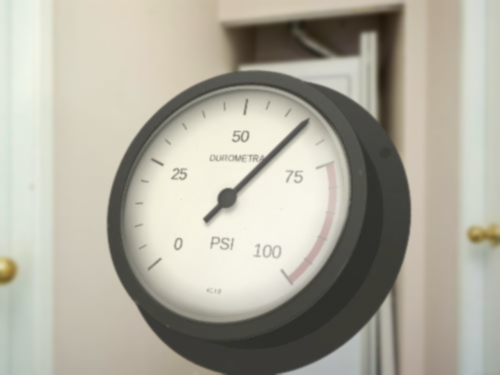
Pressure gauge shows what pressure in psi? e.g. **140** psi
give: **65** psi
